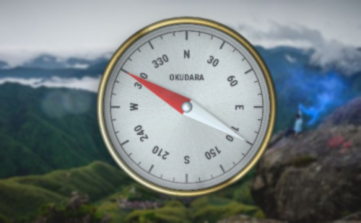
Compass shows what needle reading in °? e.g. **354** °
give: **300** °
